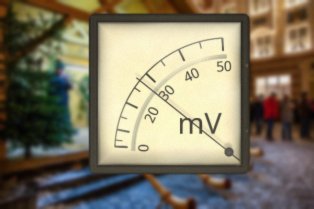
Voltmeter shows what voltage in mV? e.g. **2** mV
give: **27.5** mV
